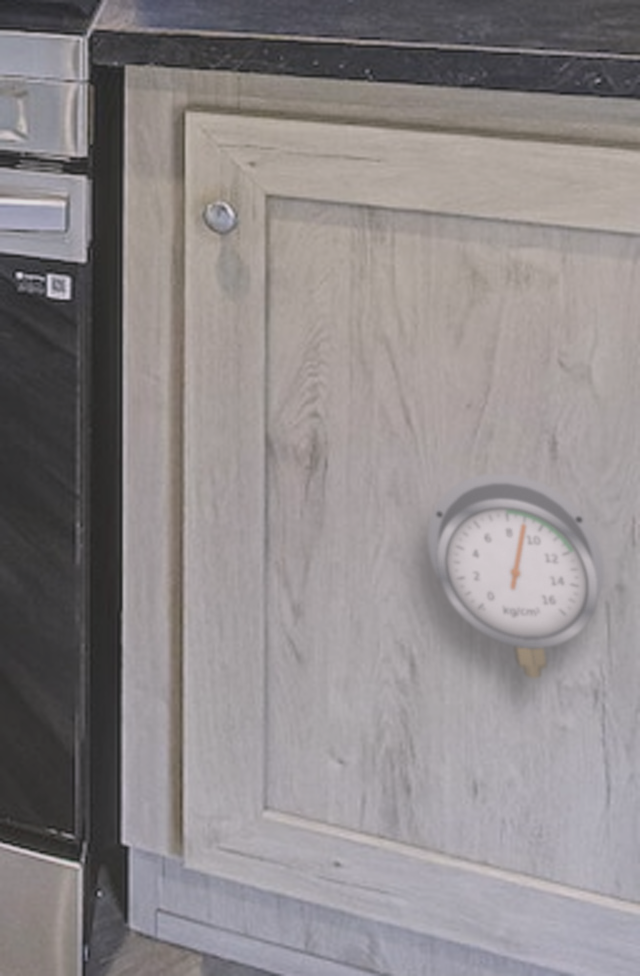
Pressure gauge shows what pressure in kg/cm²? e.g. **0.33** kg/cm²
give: **9** kg/cm²
